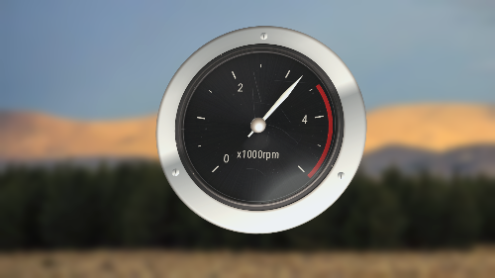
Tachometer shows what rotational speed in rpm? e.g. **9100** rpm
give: **3250** rpm
